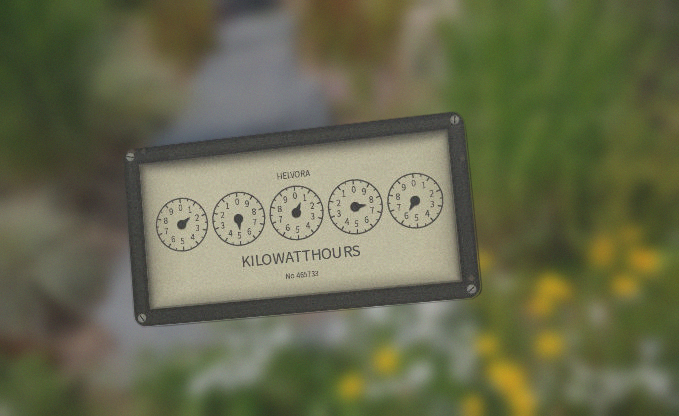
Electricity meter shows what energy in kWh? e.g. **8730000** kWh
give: **15076** kWh
